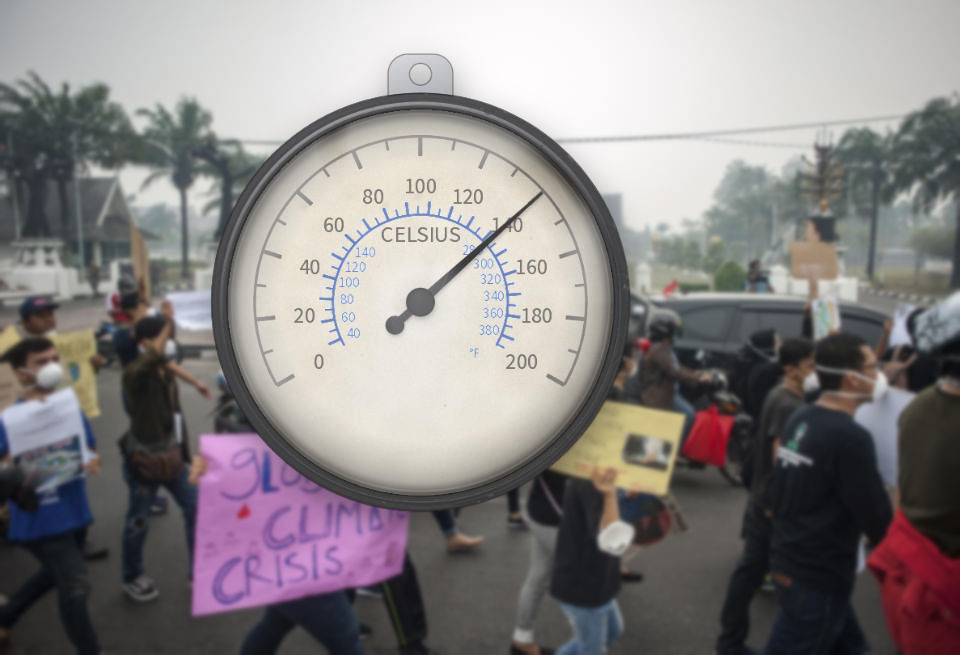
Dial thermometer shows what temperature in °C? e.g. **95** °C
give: **140** °C
